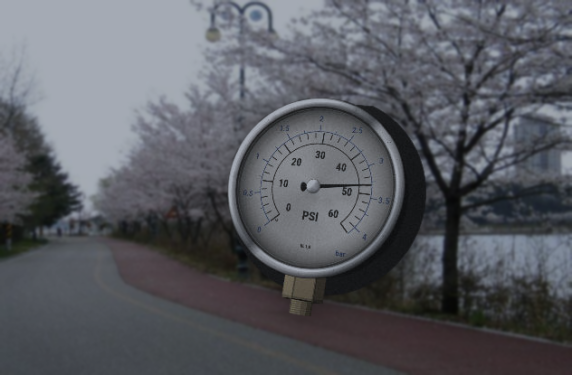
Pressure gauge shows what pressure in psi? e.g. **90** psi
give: **48** psi
